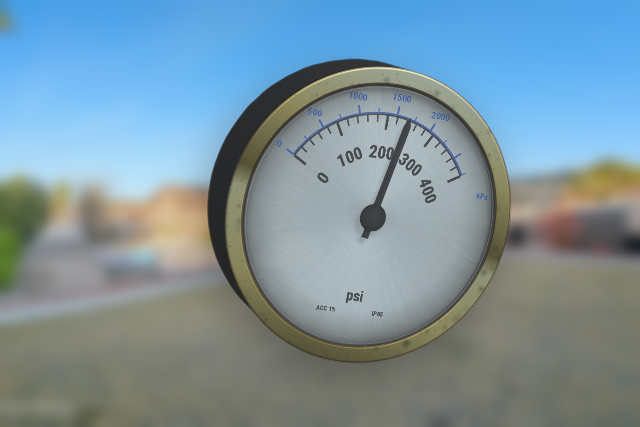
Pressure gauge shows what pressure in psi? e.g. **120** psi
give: **240** psi
